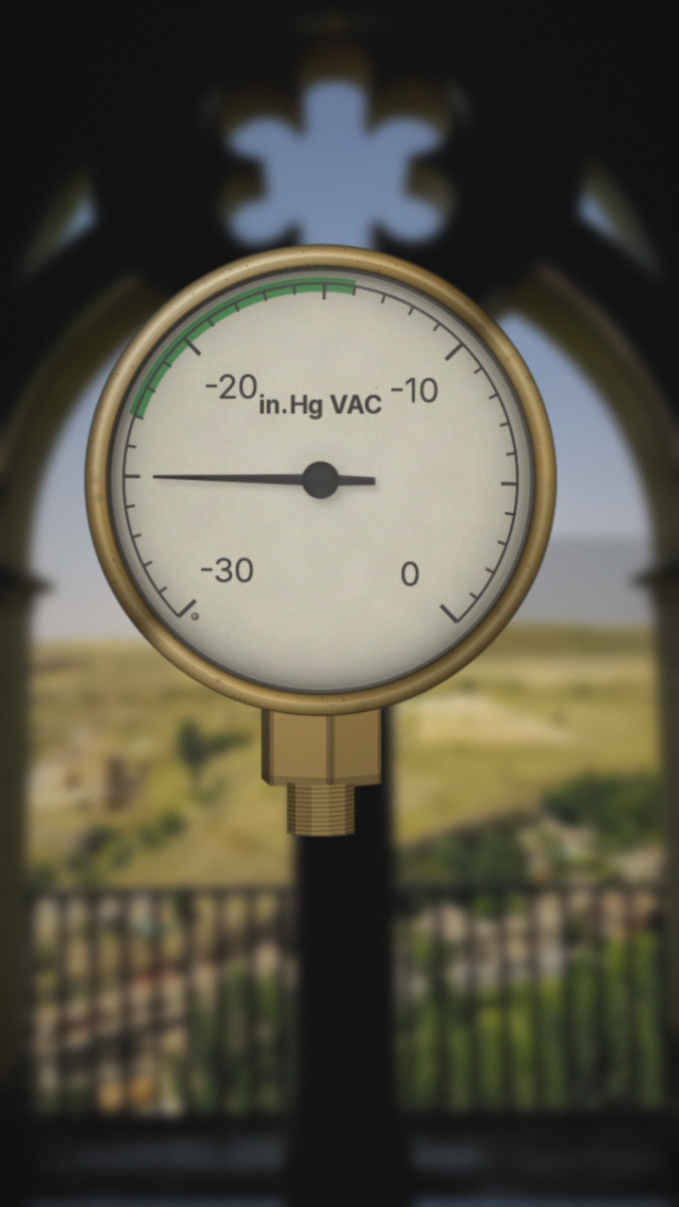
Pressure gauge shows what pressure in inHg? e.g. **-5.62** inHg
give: **-25** inHg
